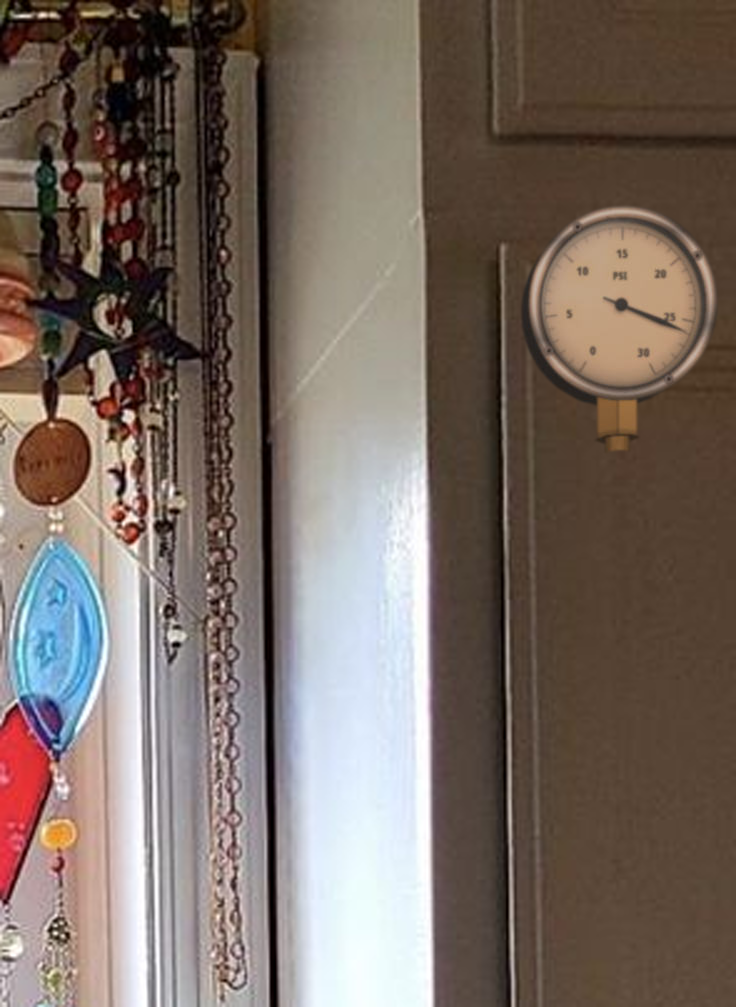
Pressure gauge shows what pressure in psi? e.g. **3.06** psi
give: **26** psi
